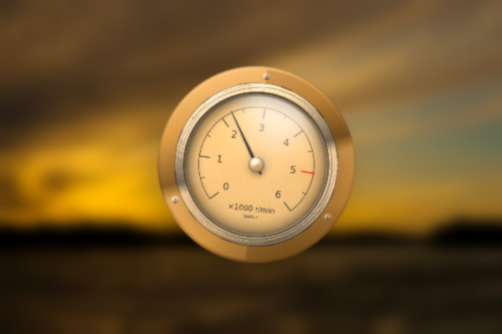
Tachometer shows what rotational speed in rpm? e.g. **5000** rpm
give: **2250** rpm
